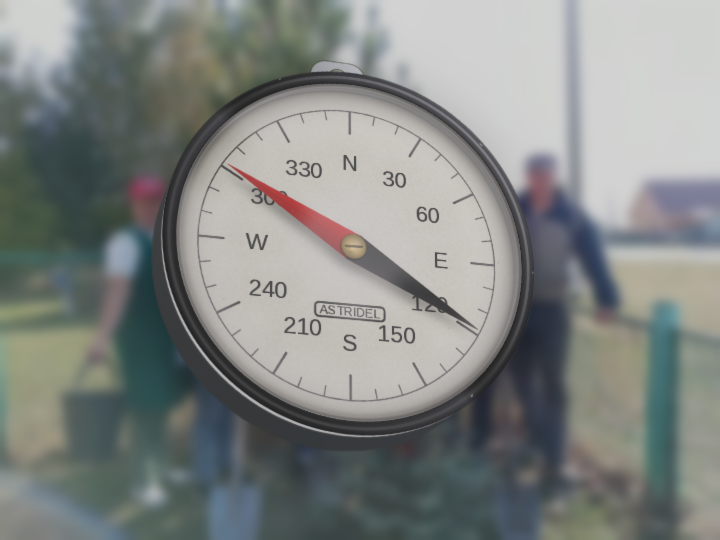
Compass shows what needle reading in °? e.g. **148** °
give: **300** °
